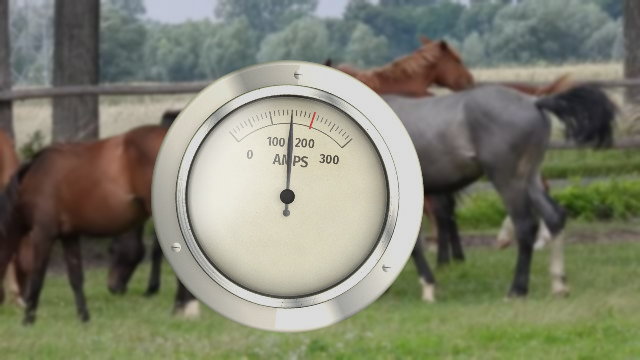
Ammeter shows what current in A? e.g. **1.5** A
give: **150** A
